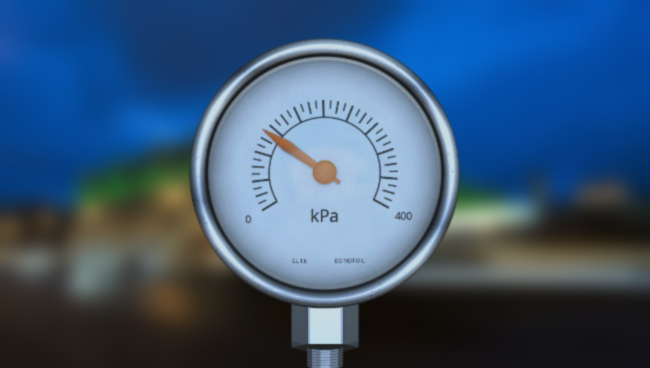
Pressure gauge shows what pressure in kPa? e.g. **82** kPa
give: **110** kPa
